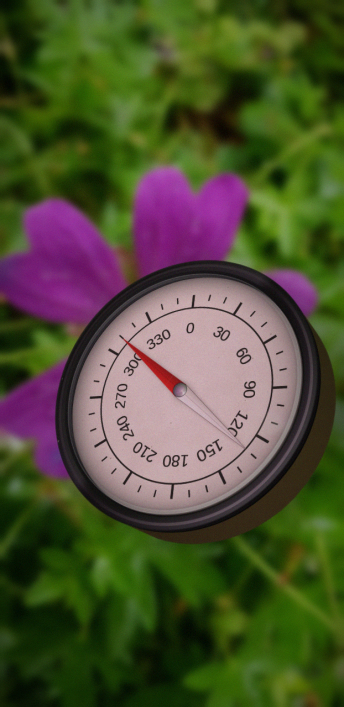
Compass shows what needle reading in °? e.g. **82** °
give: **310** °
